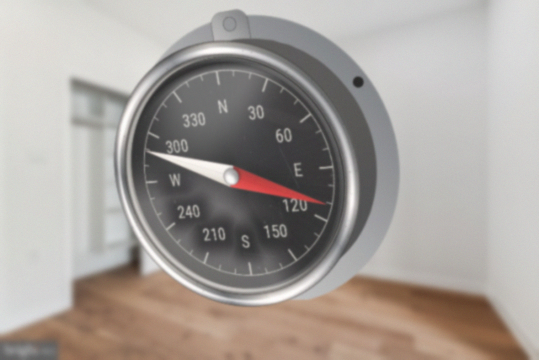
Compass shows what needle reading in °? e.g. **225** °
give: **110** °
